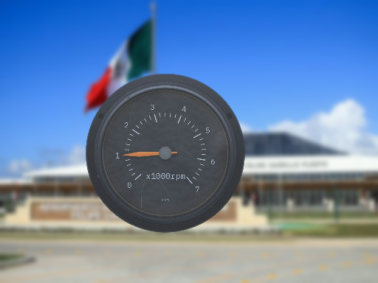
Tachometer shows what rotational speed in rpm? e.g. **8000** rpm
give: **1000** rpm
